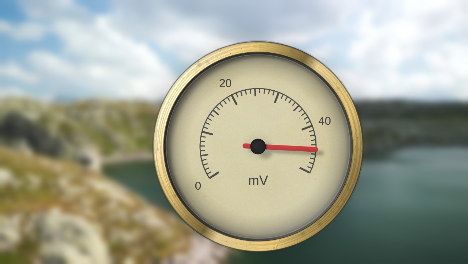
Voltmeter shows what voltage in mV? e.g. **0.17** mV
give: **45** mV
